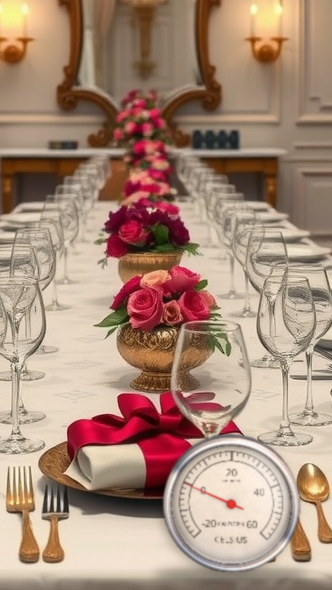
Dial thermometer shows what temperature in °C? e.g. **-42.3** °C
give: **0** °C
